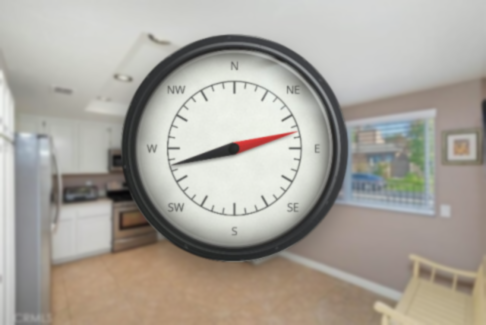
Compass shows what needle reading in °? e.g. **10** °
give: **75** °
